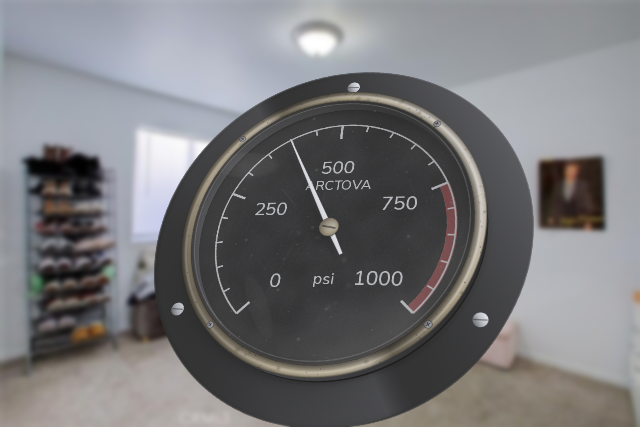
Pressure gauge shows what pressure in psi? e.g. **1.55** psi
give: **400** psi
